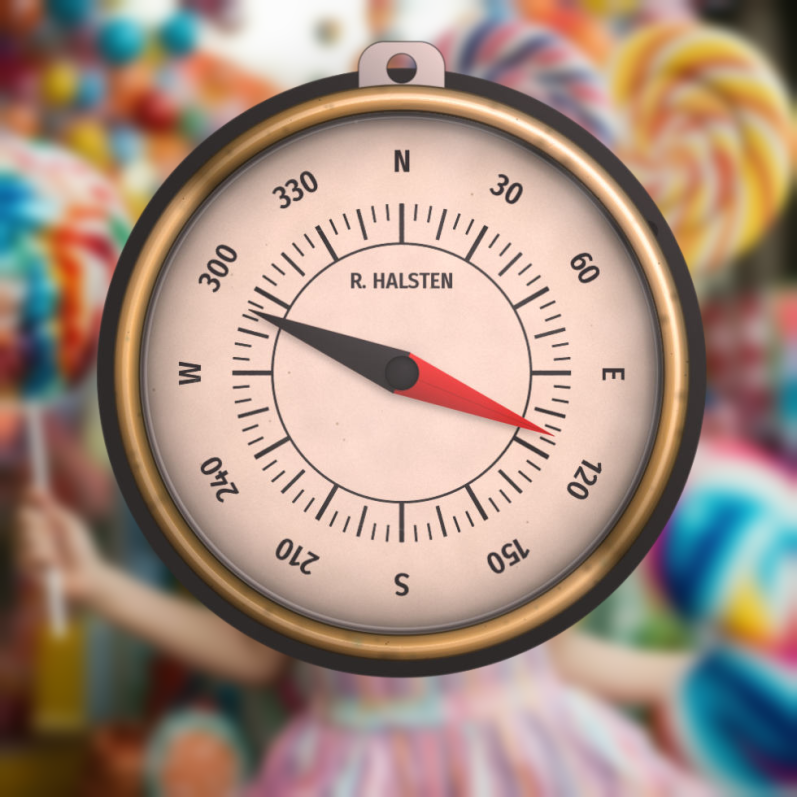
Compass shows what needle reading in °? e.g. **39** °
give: **112.5** °
